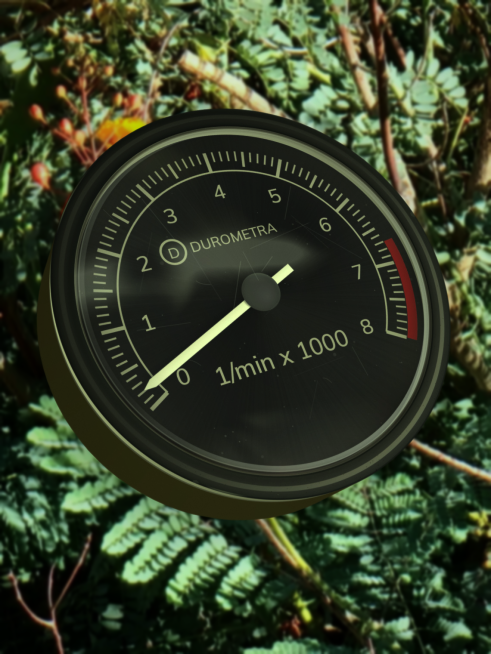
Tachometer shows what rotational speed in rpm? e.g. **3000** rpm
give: **200** rpm
